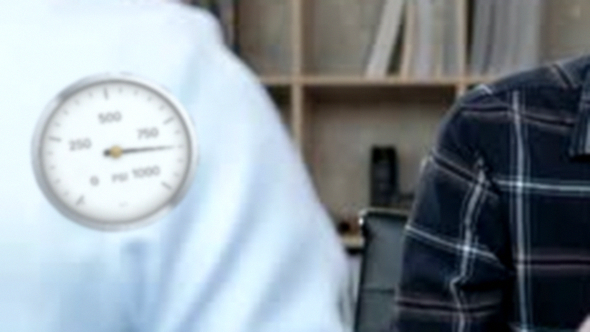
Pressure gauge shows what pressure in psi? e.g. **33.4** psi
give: **850** psi
